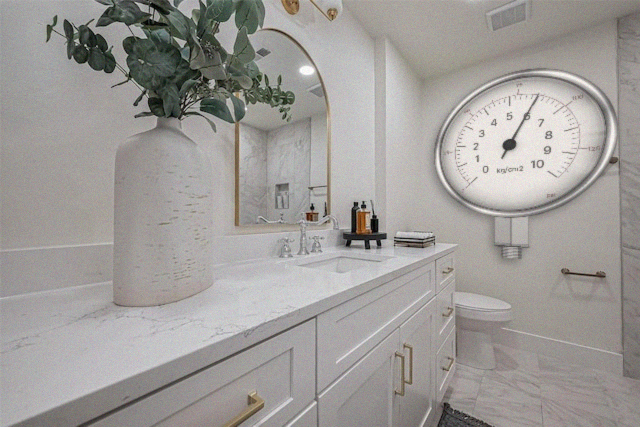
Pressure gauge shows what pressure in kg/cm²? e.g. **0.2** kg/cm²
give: **6** kg/cm²
